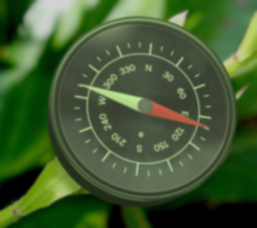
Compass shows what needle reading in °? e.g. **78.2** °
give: **100** °
